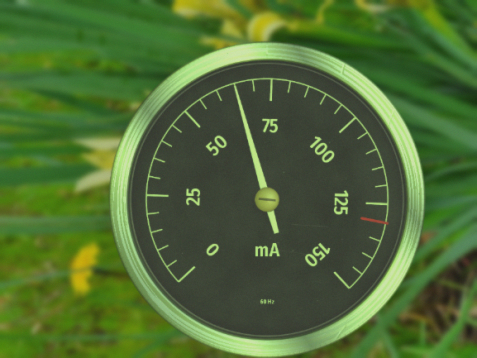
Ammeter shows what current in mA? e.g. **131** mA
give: **65** mA
